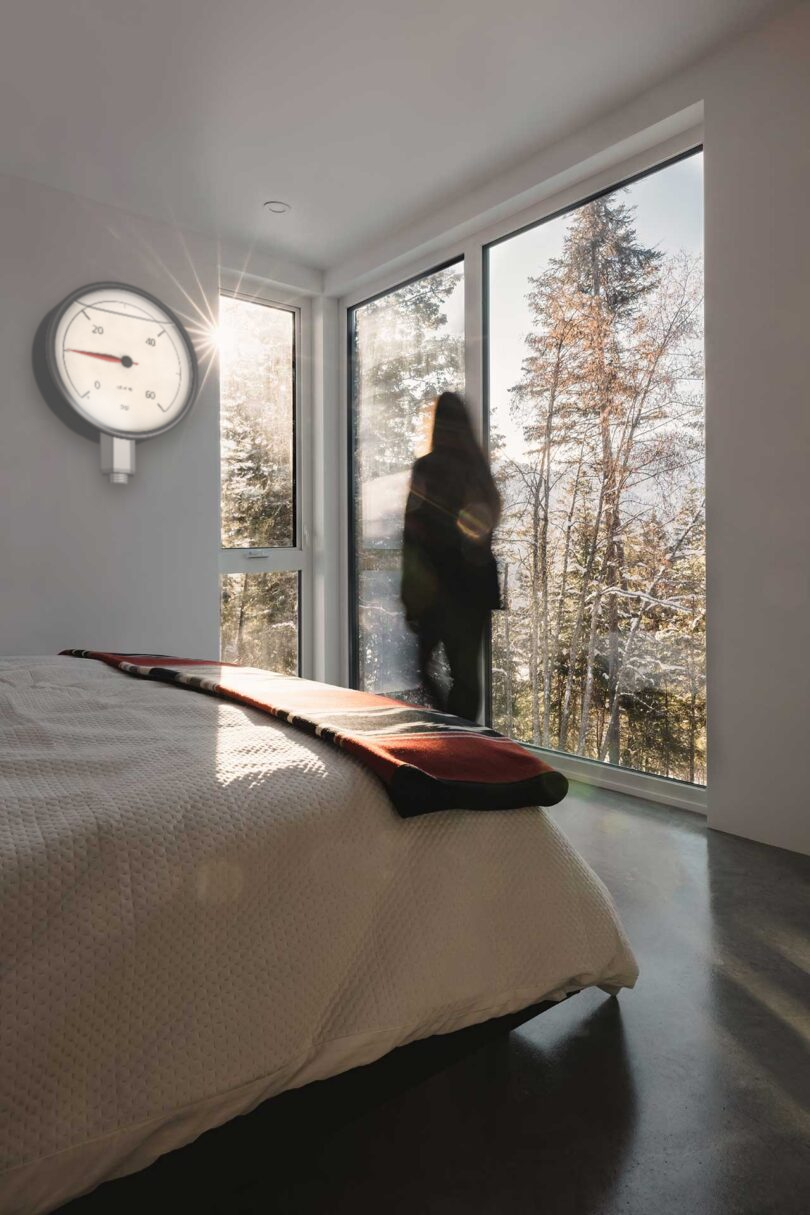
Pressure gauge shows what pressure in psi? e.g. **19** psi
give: **10** psi
